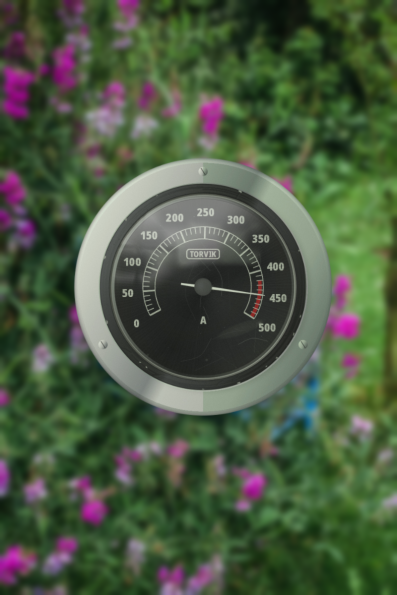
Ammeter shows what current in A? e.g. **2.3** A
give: **450** A
